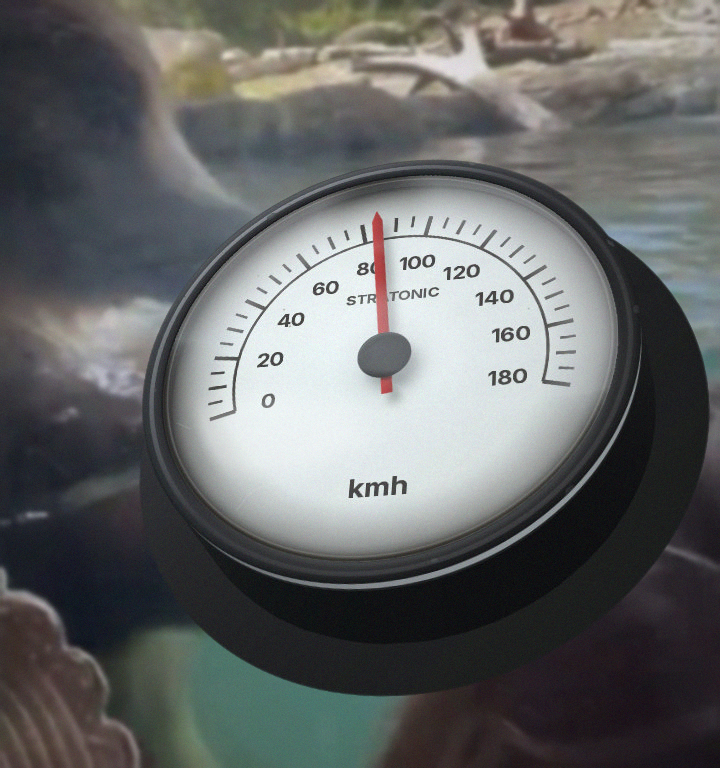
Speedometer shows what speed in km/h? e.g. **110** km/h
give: **85** km/h
